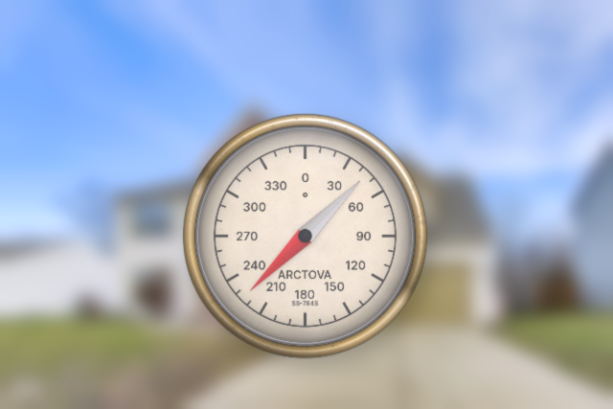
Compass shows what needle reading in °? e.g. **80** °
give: **225** °
